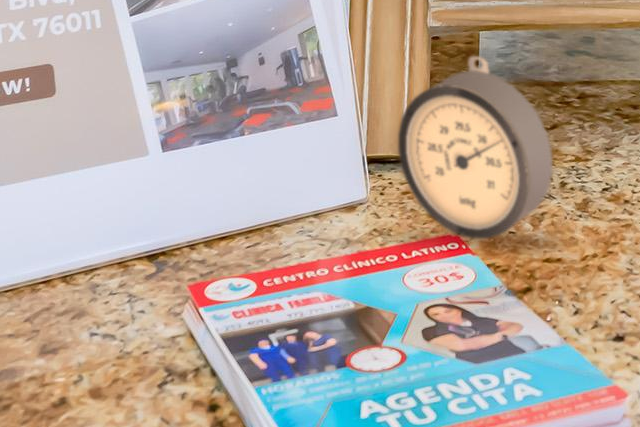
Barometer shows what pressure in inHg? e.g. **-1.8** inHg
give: **30.2** inHg
